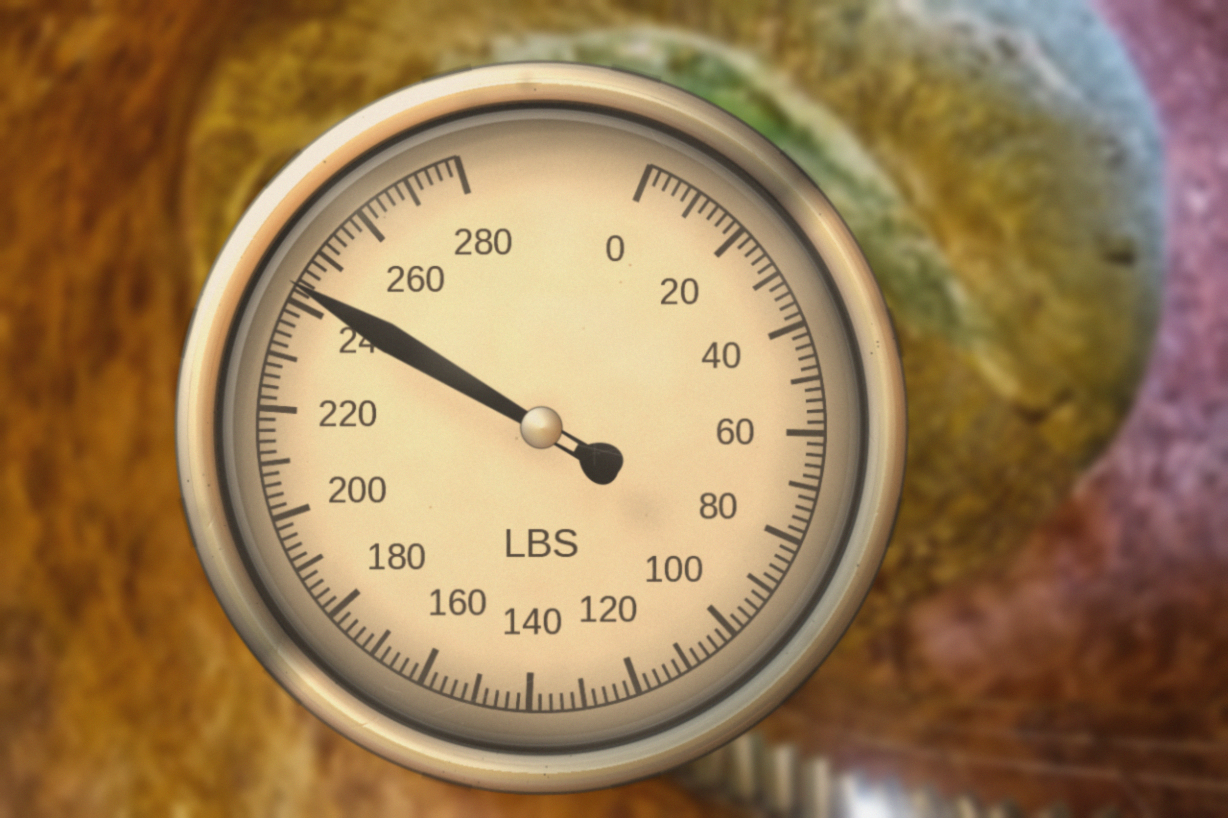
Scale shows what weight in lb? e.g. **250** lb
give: **243** lb
